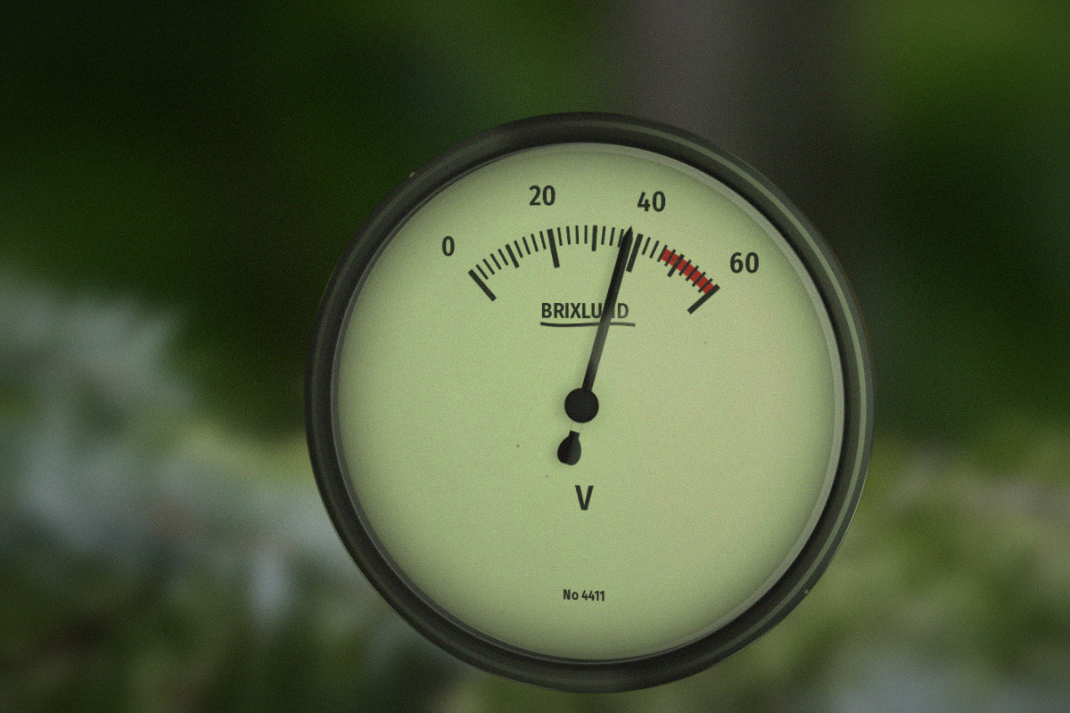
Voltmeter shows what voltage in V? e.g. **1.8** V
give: **38** V
